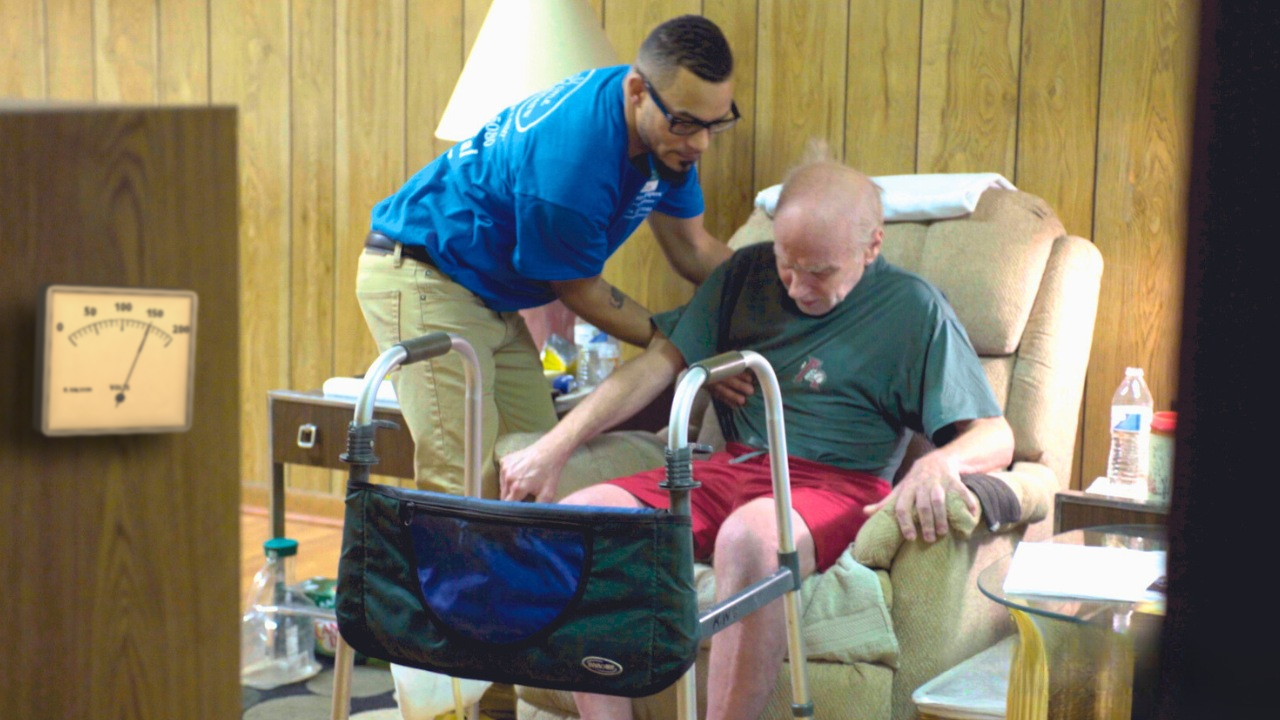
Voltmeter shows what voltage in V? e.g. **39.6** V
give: **150** V
